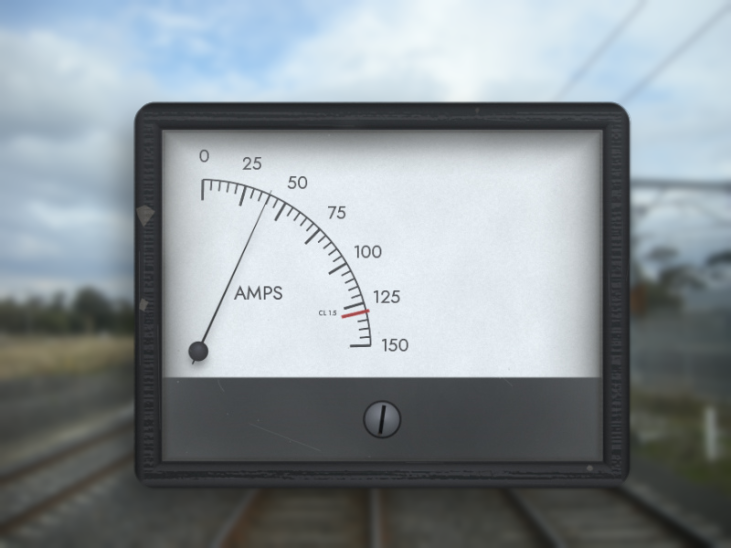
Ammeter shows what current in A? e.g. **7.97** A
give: **40** A
